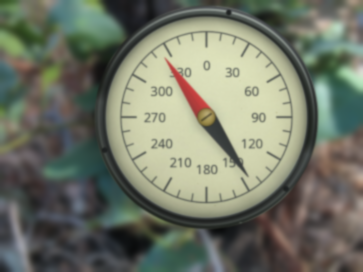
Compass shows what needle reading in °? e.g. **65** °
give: **325** °
